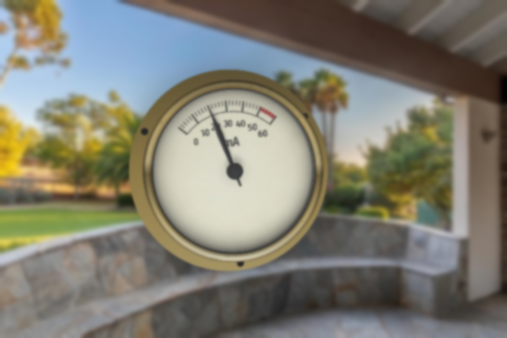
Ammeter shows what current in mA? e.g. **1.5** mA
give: **20** mA
